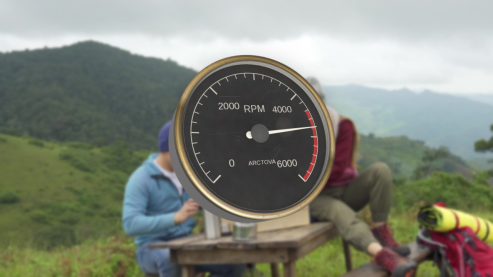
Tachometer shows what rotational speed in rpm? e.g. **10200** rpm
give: **4800** rpm
